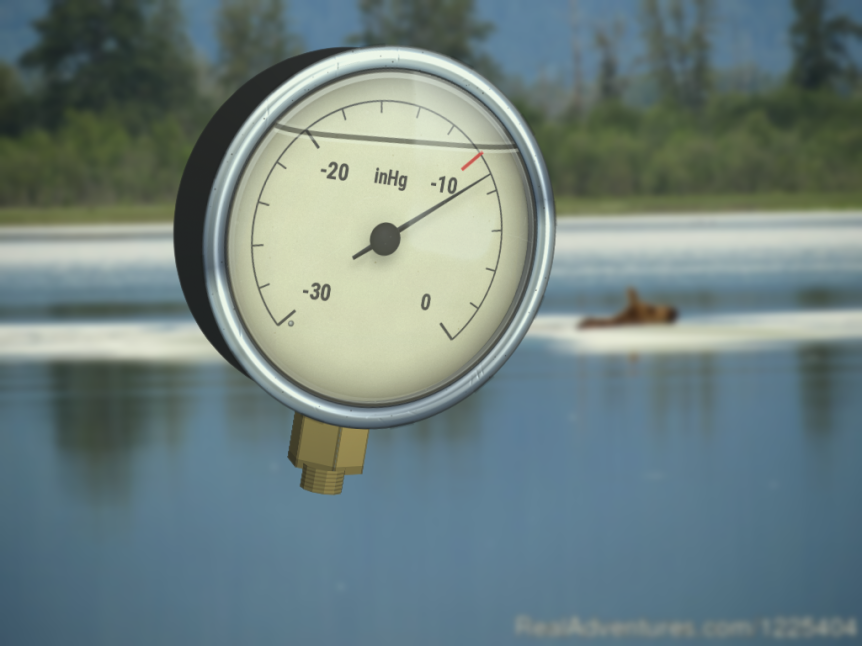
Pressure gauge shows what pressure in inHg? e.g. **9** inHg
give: **-9** inHg
